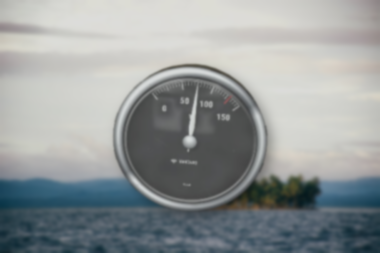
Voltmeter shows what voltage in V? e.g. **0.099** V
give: **75** V
